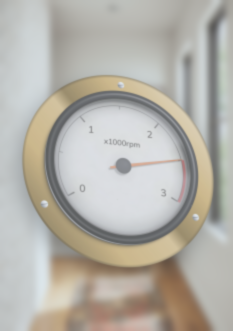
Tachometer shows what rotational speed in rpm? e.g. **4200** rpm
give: **2500** rpm
